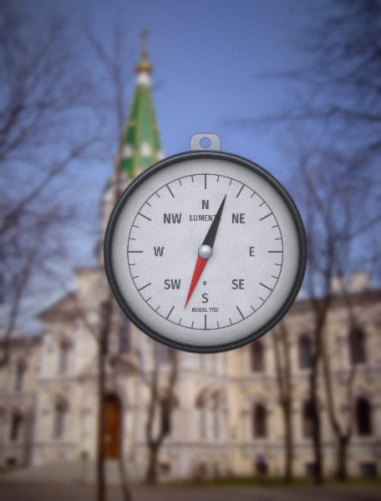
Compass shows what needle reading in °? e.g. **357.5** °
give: **200** °
